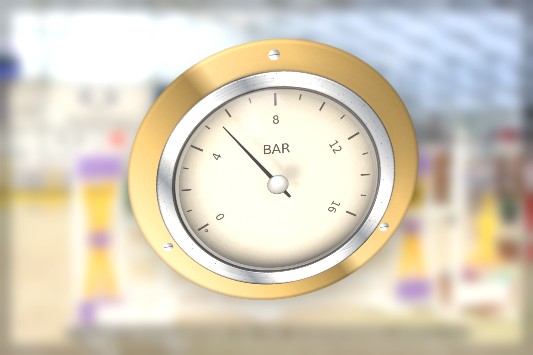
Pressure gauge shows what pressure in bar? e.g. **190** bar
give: **5.5** bar
